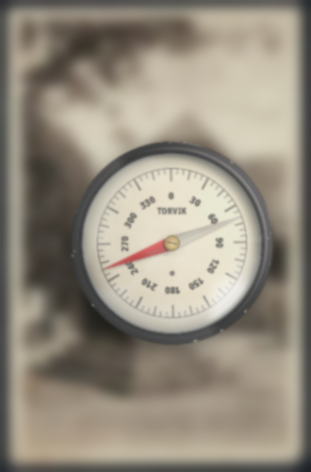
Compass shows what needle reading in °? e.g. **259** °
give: **250** °
